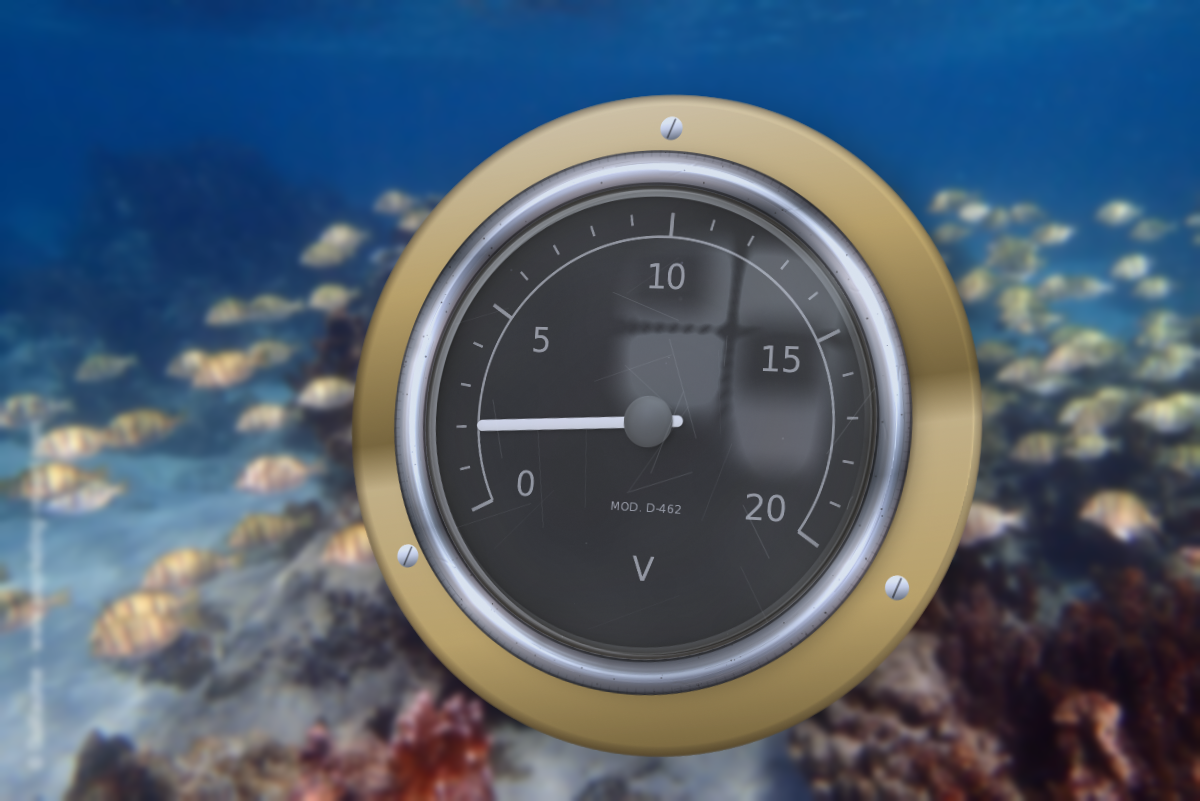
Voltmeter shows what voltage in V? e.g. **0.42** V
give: **2** V
